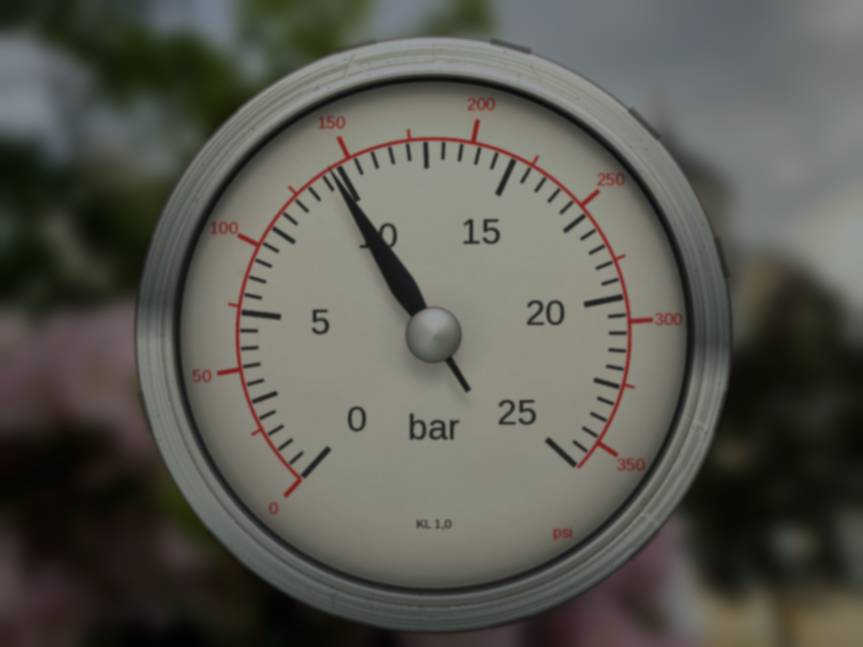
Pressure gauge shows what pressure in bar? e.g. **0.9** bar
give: **9.75** bar
